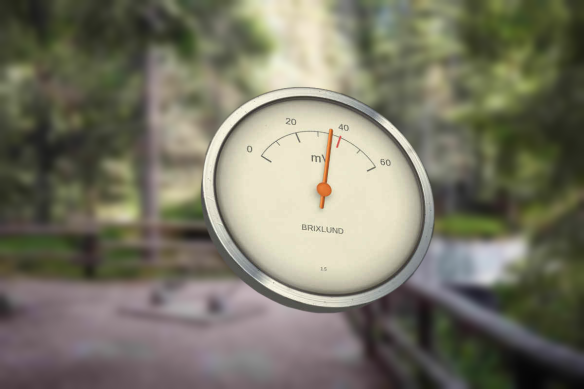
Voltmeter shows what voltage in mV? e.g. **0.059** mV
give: **35** mV
